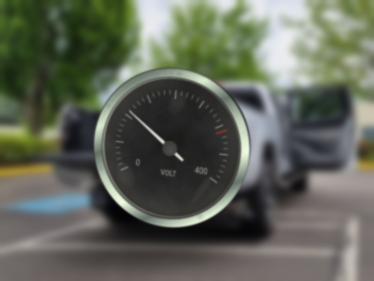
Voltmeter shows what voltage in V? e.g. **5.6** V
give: **110** V
